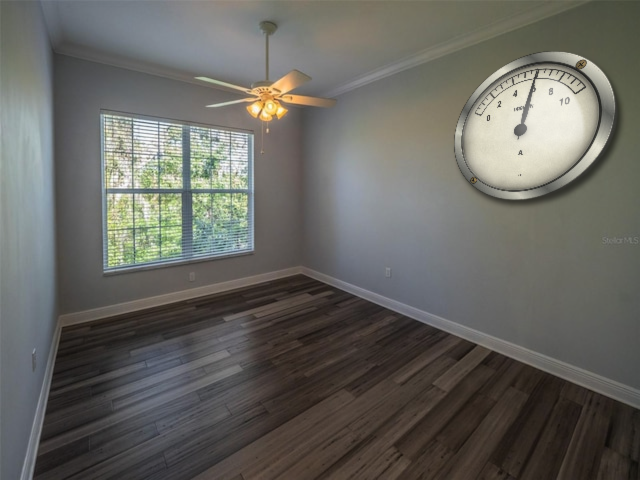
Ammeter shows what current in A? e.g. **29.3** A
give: **6** A
